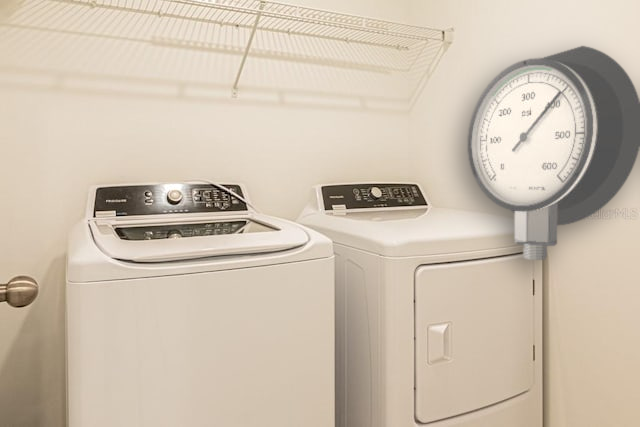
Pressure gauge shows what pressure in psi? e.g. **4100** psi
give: **400** psi
